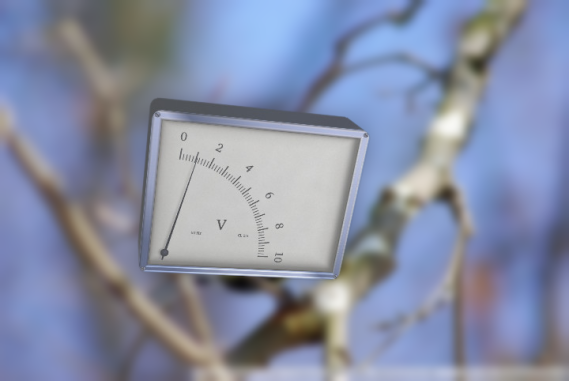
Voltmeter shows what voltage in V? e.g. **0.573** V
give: **1** V
